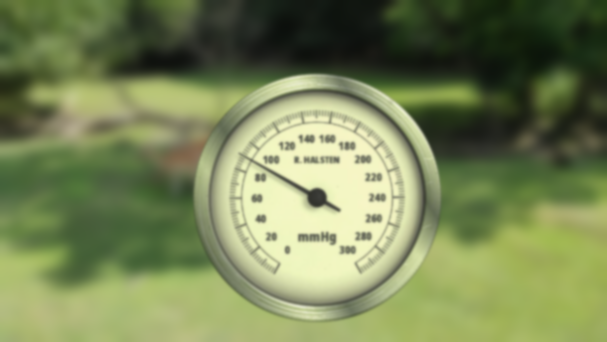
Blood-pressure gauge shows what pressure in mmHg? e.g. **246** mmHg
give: **90** mmHg
